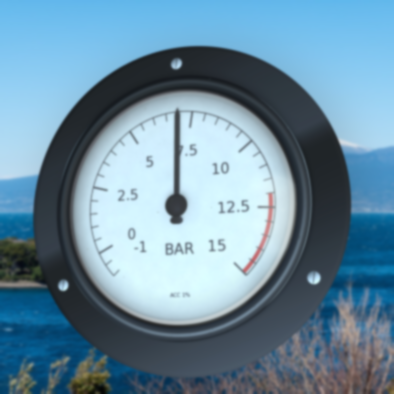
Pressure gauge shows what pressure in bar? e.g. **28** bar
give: **7** bar
